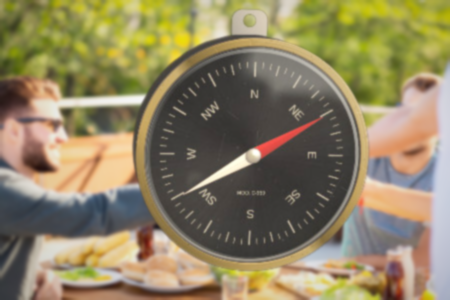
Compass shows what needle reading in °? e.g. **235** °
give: **60** °
